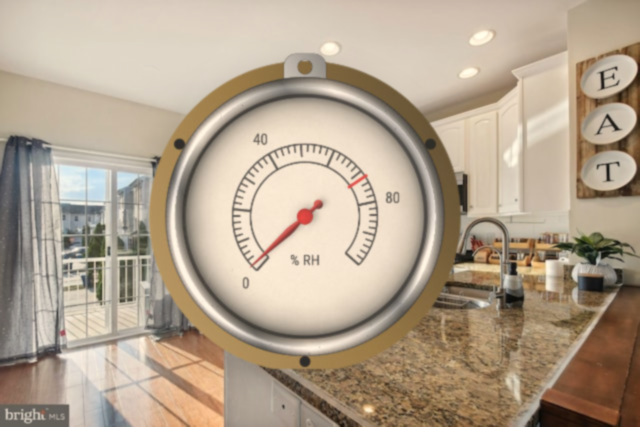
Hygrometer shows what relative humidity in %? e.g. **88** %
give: **2** %
